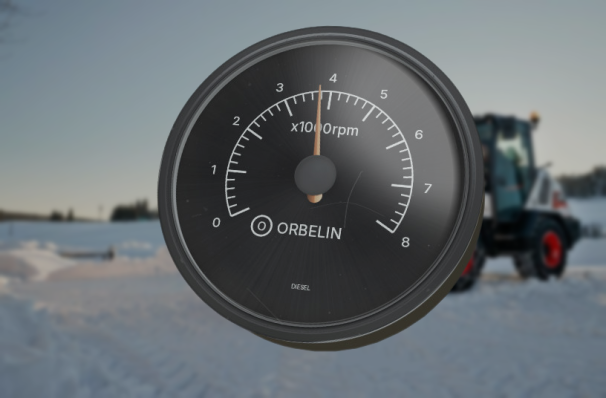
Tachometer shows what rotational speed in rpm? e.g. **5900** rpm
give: **3800** rpm
